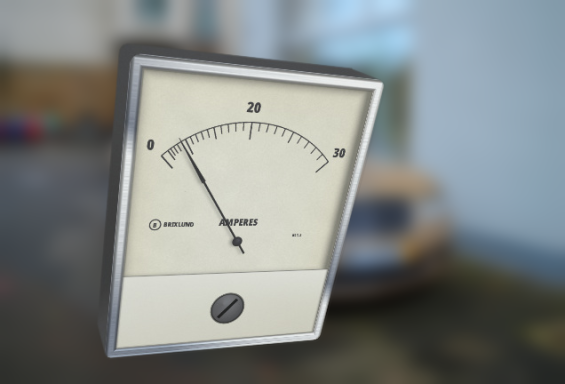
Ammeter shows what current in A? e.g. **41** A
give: **9** A
